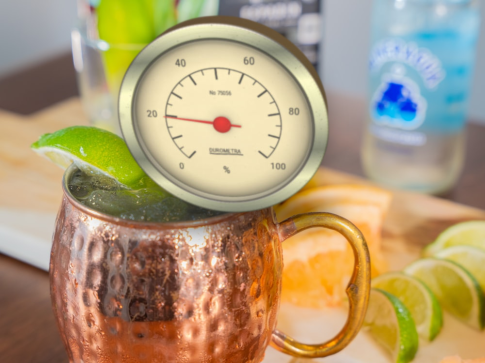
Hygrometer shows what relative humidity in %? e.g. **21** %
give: **20** %
